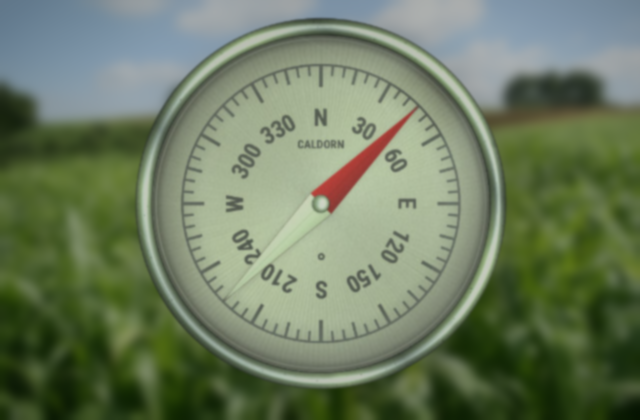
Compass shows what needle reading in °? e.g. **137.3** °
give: **45** °
